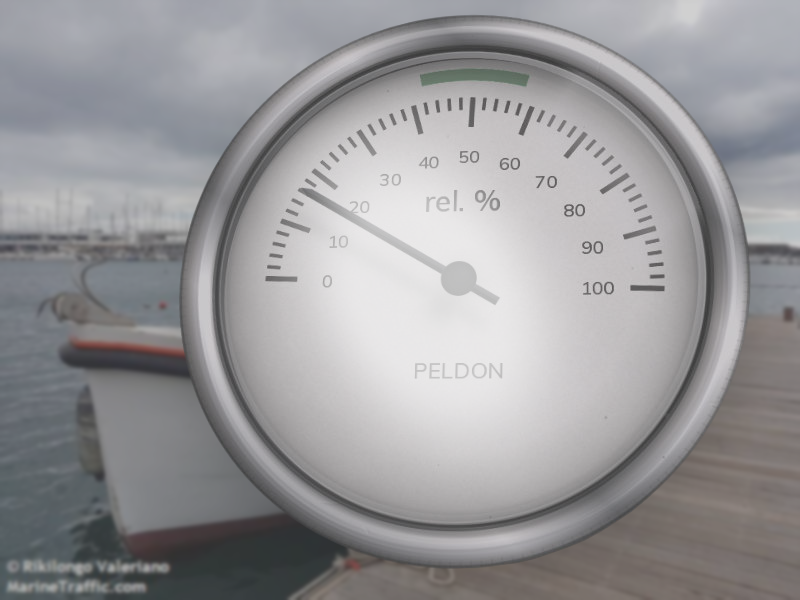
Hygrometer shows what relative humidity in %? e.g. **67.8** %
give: **16** %
